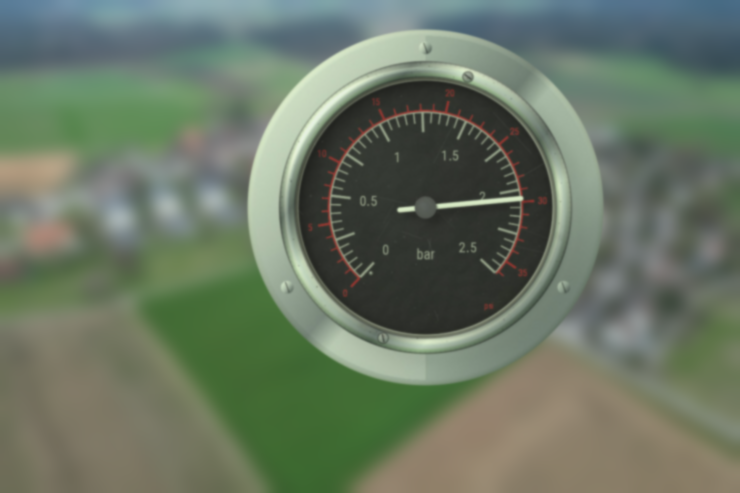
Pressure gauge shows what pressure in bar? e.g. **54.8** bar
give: **2.05** bar
